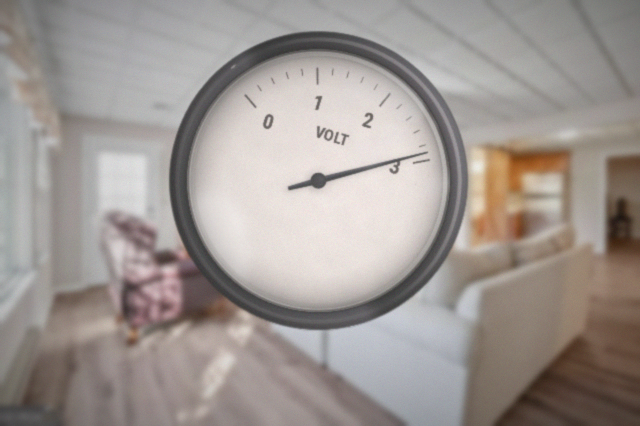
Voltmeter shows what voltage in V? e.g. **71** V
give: **2.9** V
